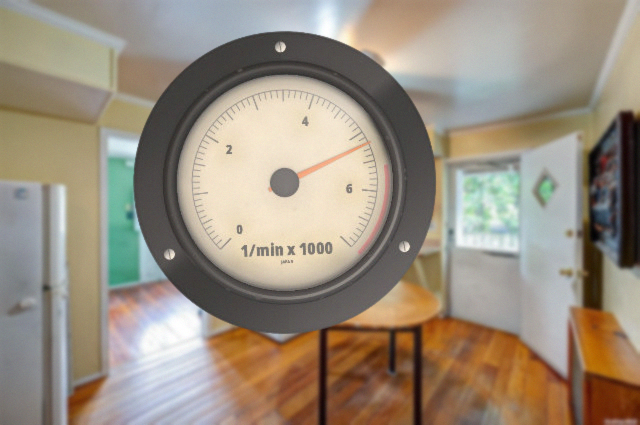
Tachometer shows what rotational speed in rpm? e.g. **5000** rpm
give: **5200** rpm
